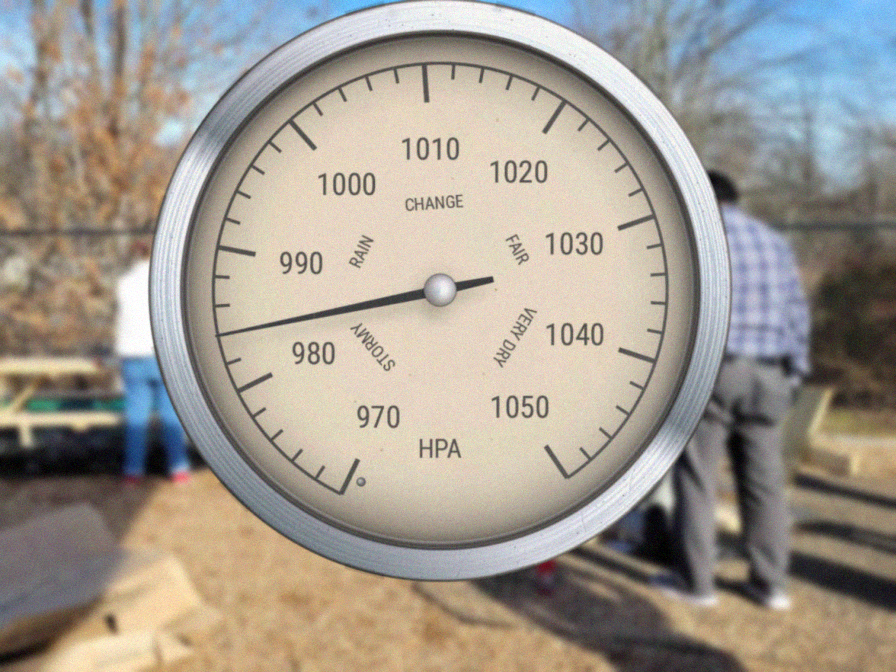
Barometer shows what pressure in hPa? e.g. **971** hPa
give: **984** hPa
